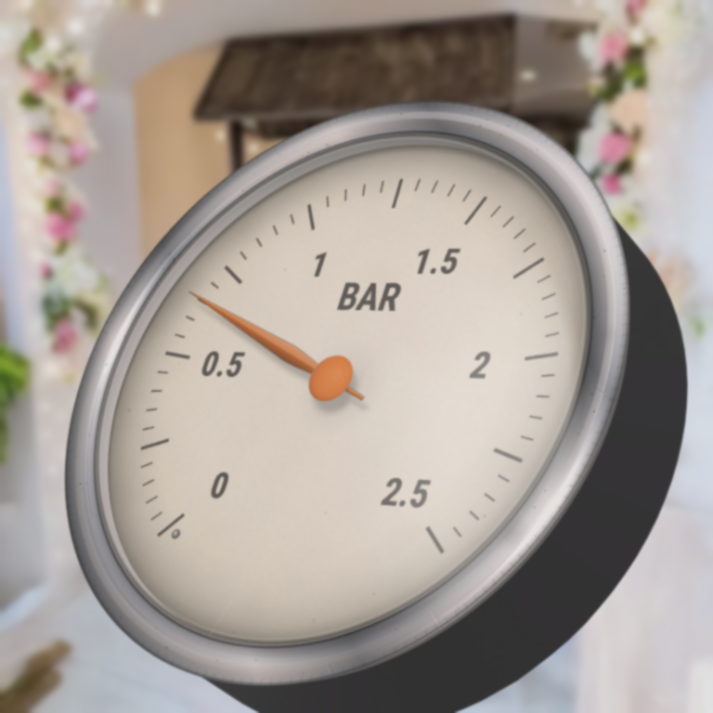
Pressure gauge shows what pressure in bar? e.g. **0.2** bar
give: **0.65** bar
